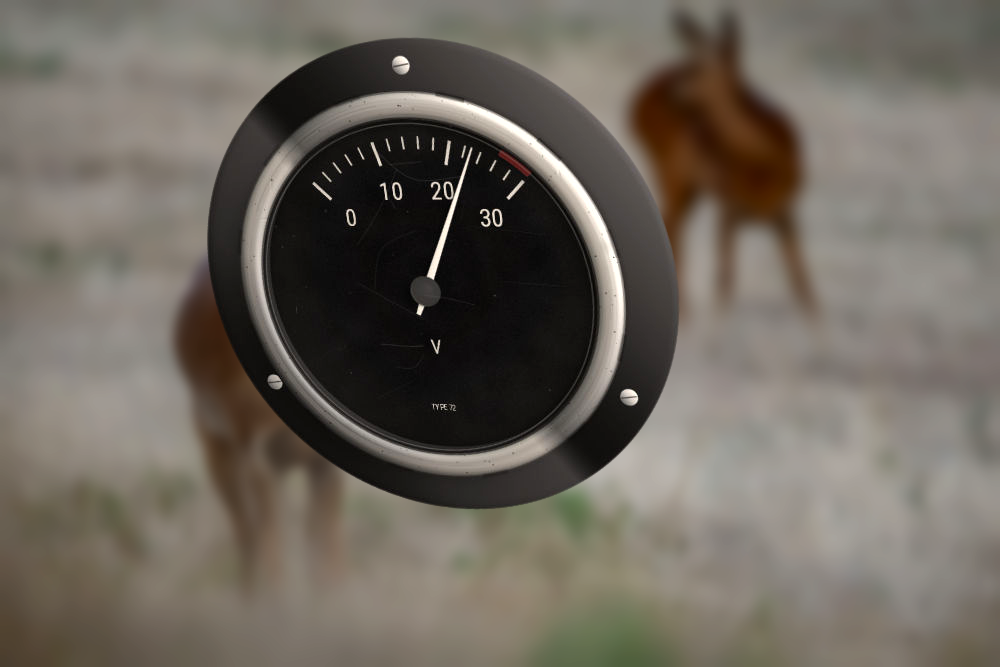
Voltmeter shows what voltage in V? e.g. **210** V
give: **23** V
